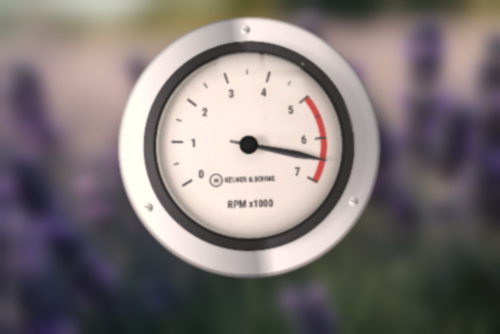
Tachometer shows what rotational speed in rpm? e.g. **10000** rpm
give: **6500** rpm
